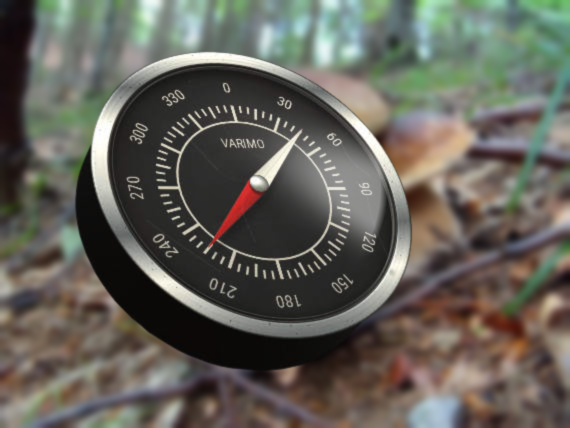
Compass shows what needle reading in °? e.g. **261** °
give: **225** °
